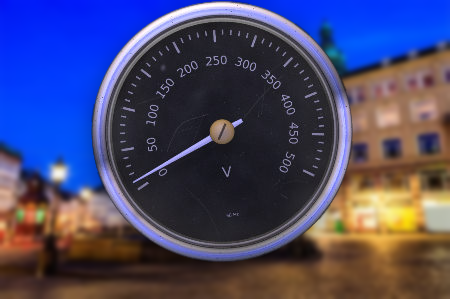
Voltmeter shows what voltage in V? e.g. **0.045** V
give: **10** V
